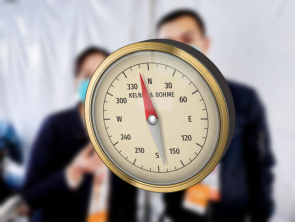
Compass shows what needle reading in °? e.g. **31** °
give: **350** °
